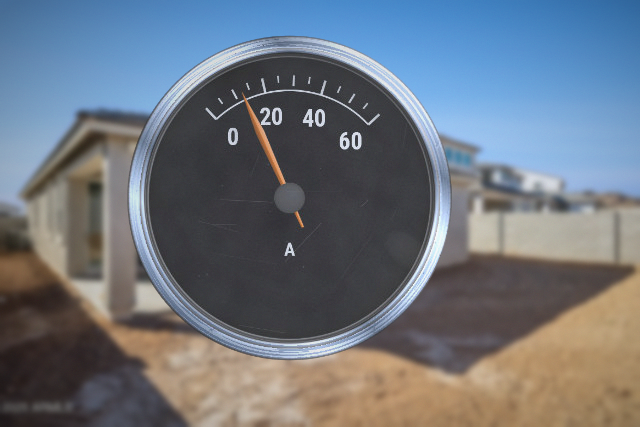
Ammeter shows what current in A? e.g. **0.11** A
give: **12.5** A
